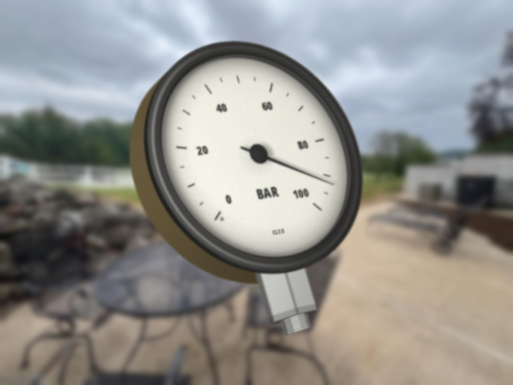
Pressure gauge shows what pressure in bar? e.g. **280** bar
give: **92.5** bar
